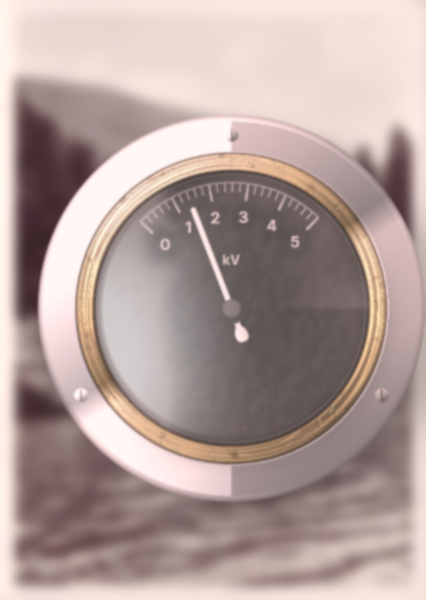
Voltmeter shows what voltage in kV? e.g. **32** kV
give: **1.4** kV
